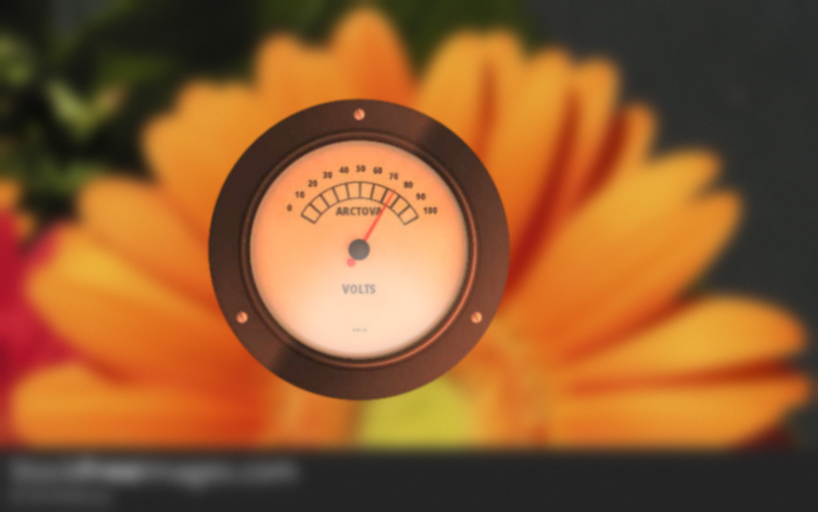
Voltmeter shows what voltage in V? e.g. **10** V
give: **75** V
